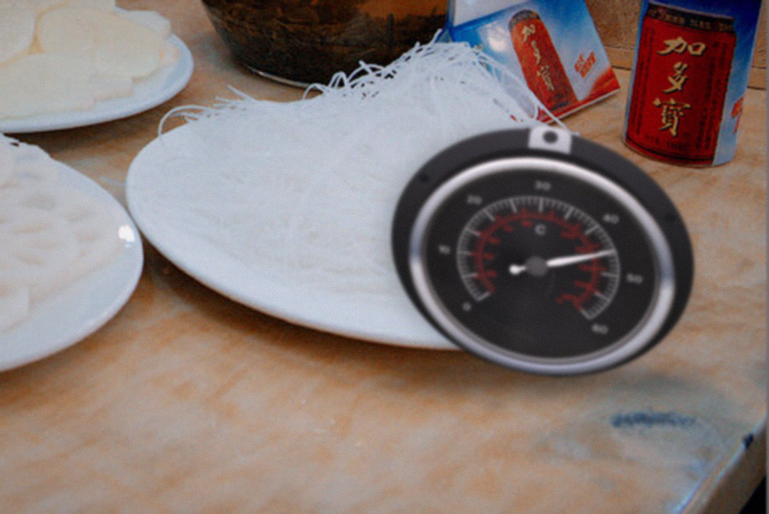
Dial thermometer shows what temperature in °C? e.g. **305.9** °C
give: **45** °C
